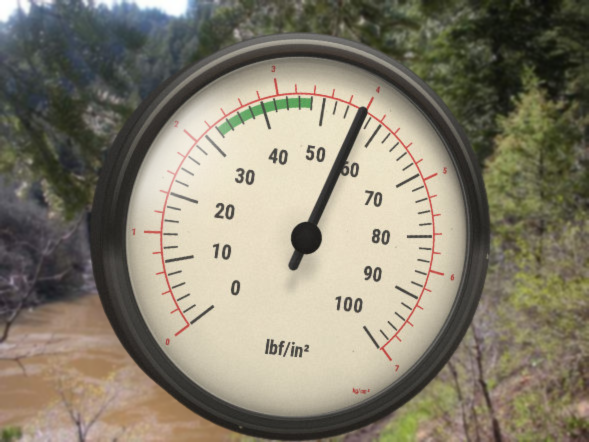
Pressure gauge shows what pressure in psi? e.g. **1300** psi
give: **56** psi
